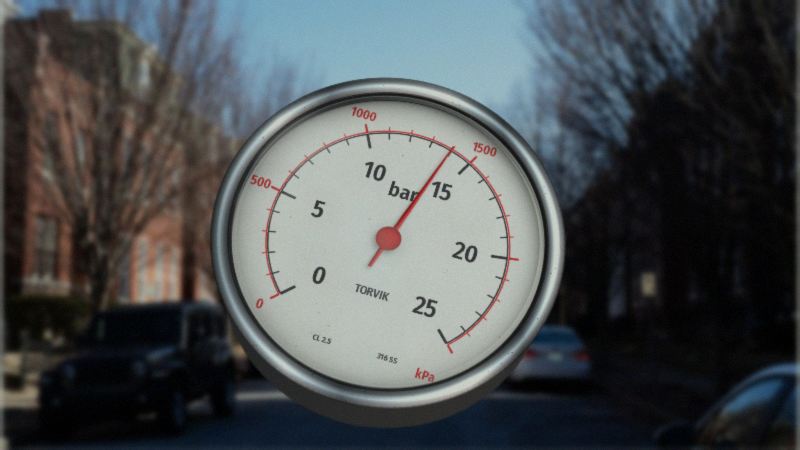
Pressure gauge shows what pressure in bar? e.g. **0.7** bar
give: **14** bar
